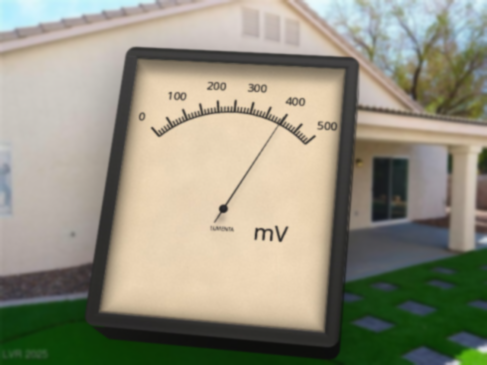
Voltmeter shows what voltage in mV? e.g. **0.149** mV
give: **400** mV
